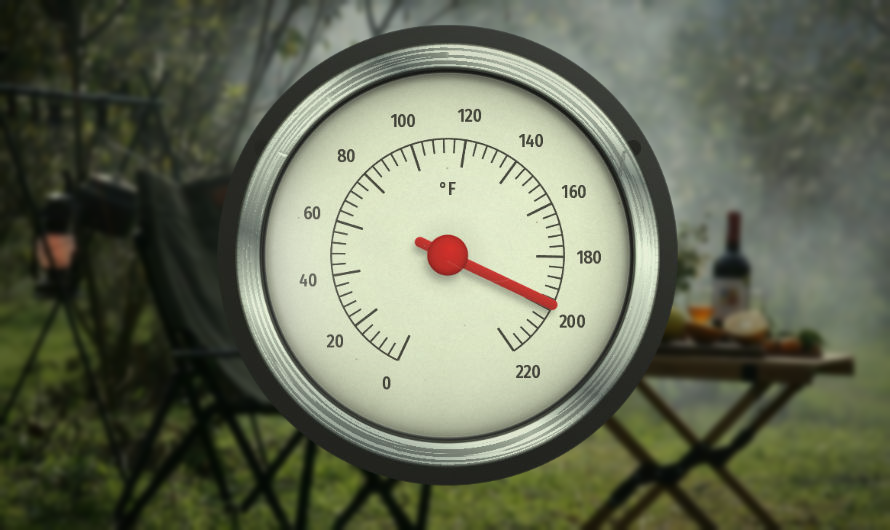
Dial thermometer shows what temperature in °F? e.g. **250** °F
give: **198** °F
